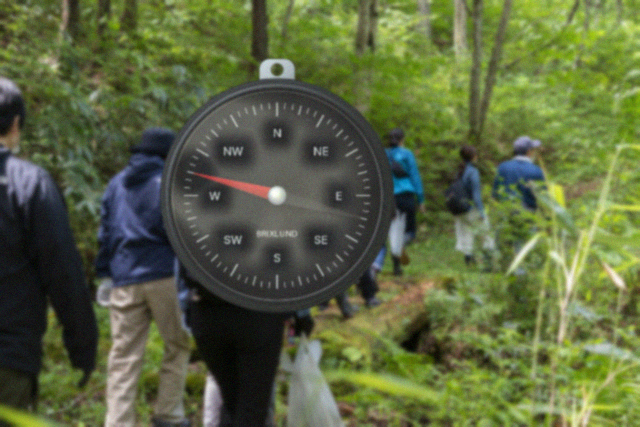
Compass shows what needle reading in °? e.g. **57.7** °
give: **285** °
